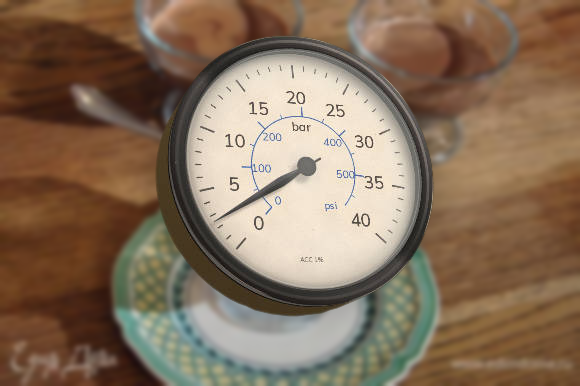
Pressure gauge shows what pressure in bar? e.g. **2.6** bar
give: **2.5** bar
